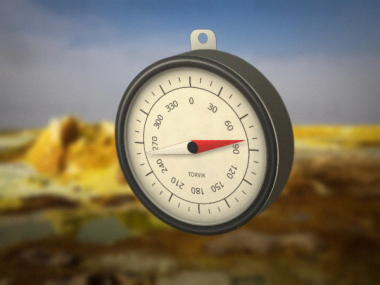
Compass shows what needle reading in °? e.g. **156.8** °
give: **80** °
